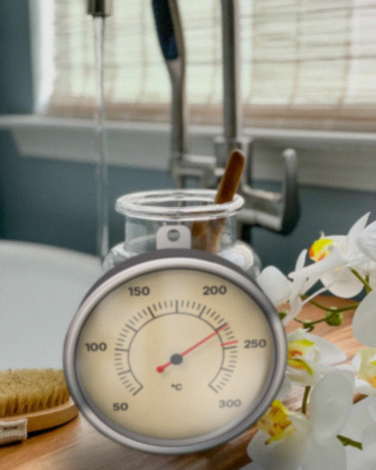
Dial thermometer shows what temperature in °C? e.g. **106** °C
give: **225** °C
